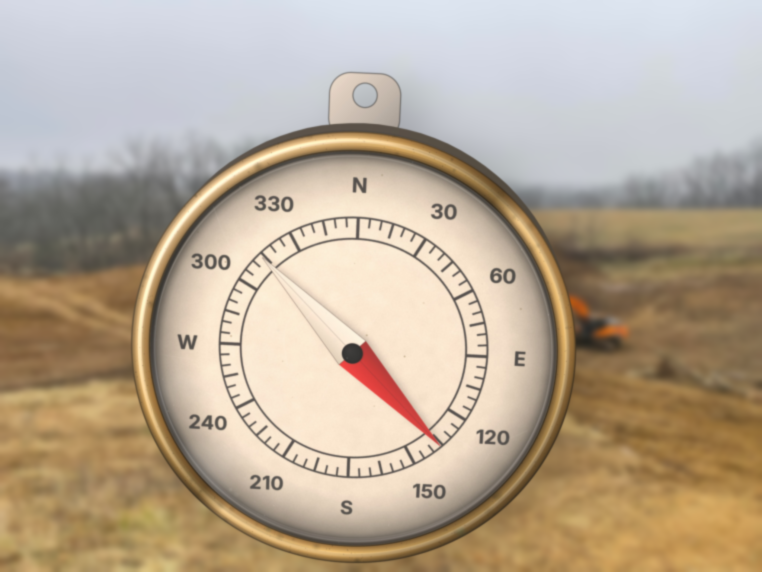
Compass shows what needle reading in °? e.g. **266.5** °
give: **135** °
